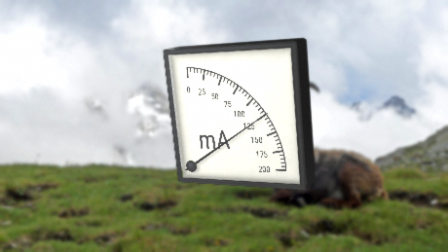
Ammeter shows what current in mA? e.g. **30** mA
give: **125** mA
